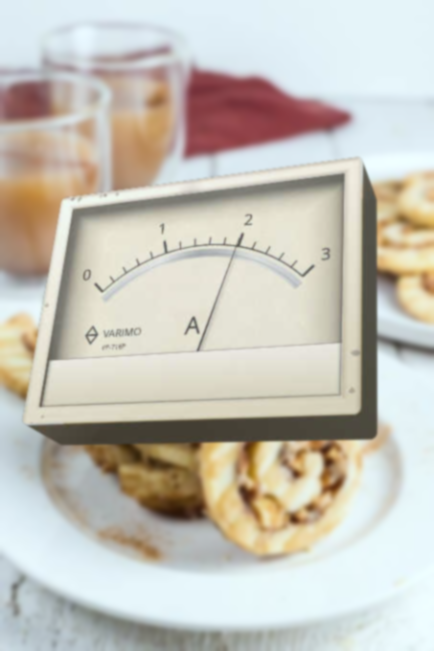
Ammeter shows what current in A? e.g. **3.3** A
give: **2** A
